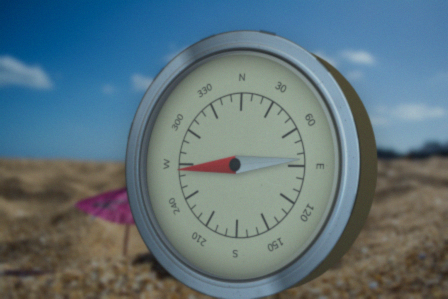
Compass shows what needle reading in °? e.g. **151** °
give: **265** °
